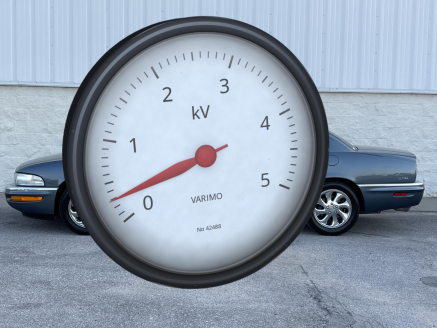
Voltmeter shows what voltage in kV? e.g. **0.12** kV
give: **0.3** kV
